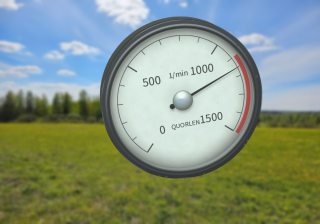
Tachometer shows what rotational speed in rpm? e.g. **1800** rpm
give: **1150** rpm
